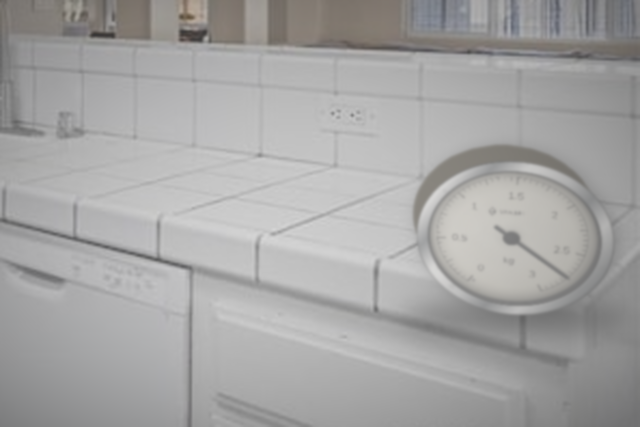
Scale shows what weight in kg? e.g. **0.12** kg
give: **2.75** kg
